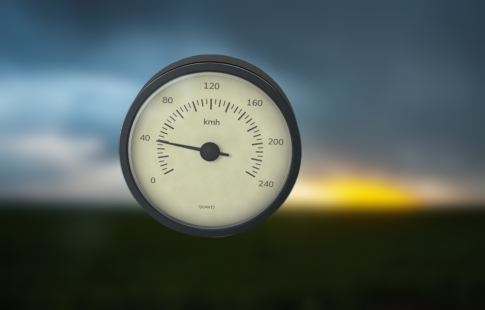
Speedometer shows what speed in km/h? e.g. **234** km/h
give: **40** km/h
